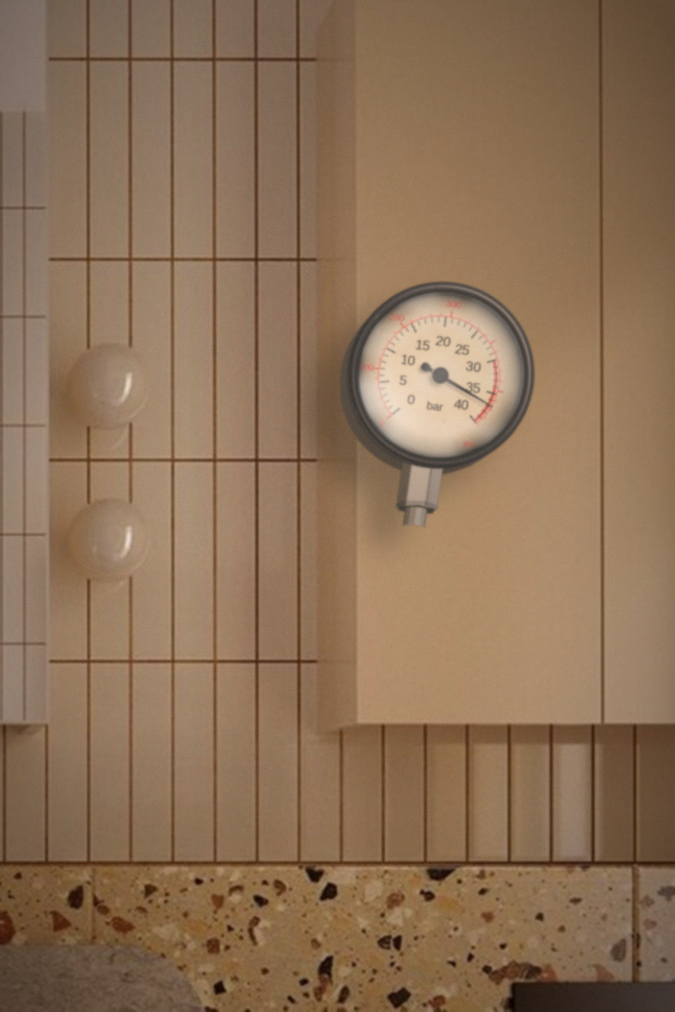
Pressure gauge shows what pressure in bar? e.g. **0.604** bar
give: **37** bar
